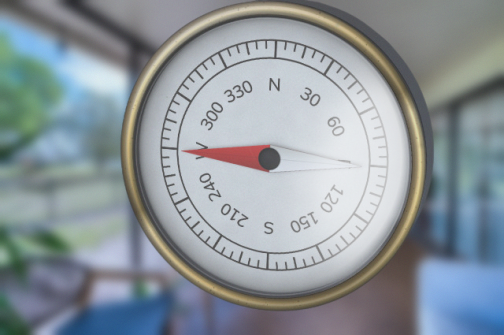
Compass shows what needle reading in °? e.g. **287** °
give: **270** °
